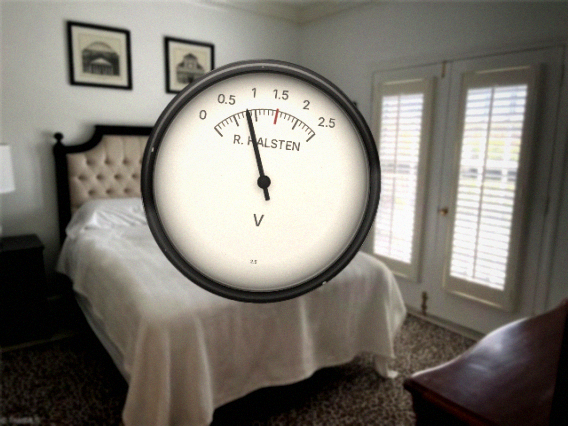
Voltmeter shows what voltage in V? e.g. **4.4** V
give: **0.8** V
